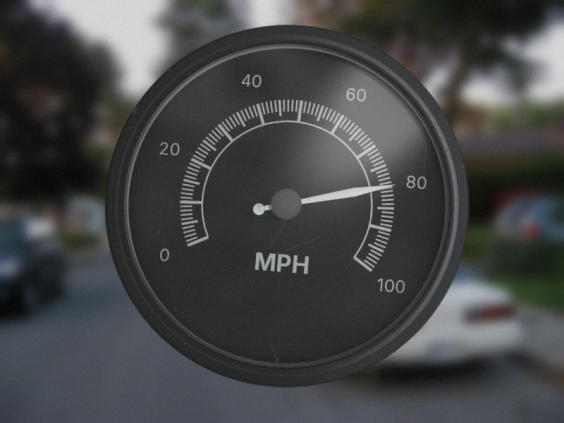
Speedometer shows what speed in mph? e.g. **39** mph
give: **80** mph
